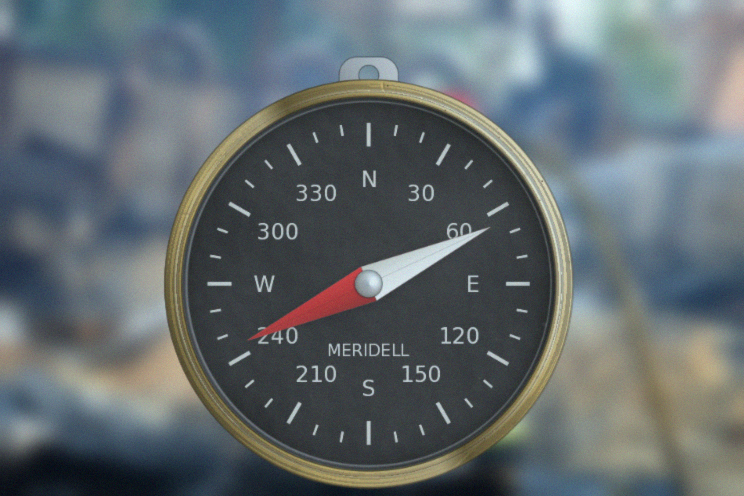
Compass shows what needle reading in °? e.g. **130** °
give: **245** °
